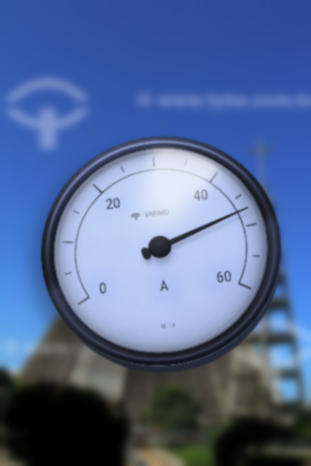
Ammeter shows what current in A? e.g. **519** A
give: **47.5** A
